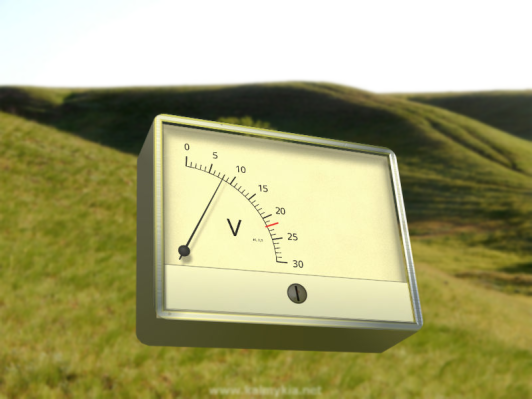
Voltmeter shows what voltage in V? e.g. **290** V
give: **8** V
